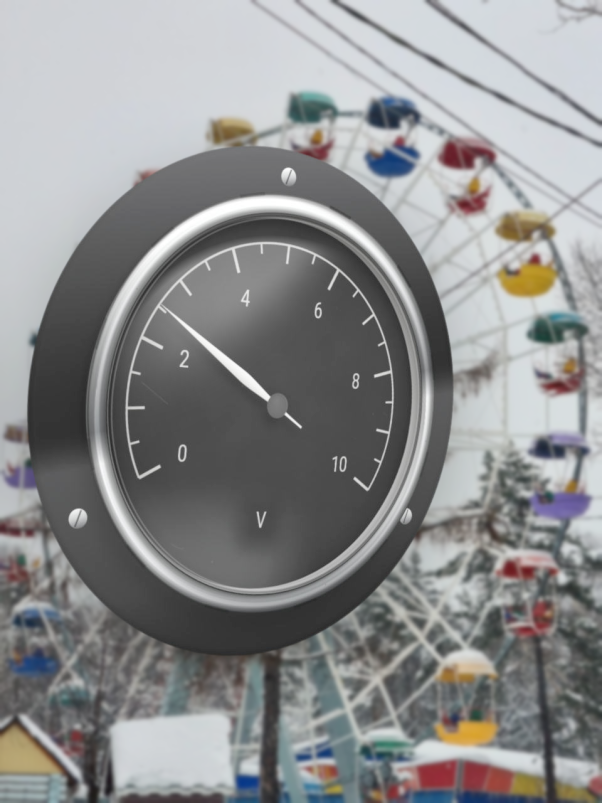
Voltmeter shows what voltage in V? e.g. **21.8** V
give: **2.5** V
